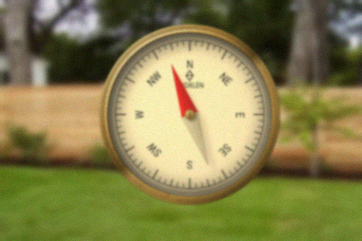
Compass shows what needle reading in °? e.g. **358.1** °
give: **340** °
